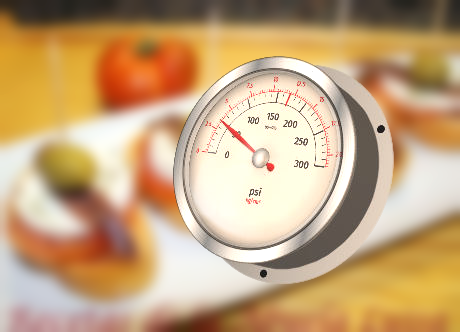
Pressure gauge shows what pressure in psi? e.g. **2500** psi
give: **50** psi
